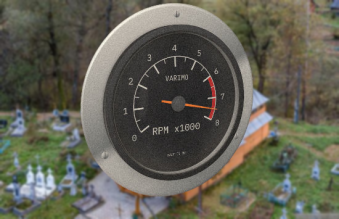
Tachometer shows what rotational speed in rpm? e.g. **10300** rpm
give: **7500** rpm
